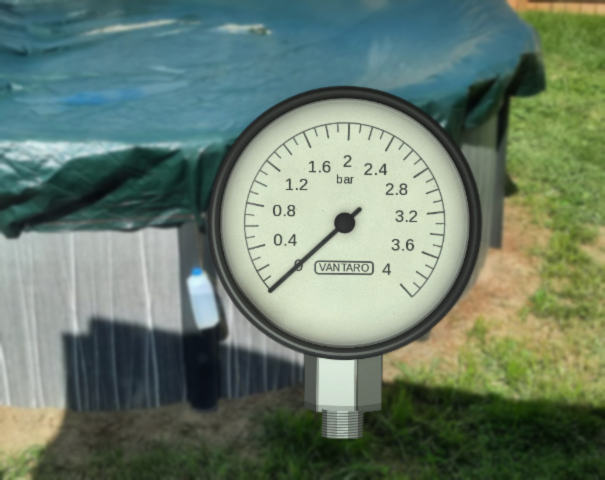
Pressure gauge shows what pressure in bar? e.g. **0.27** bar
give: **0** bar
